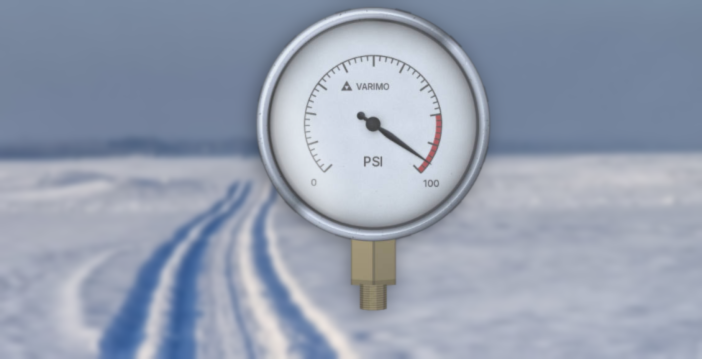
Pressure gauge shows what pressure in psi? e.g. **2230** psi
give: **96** psi
